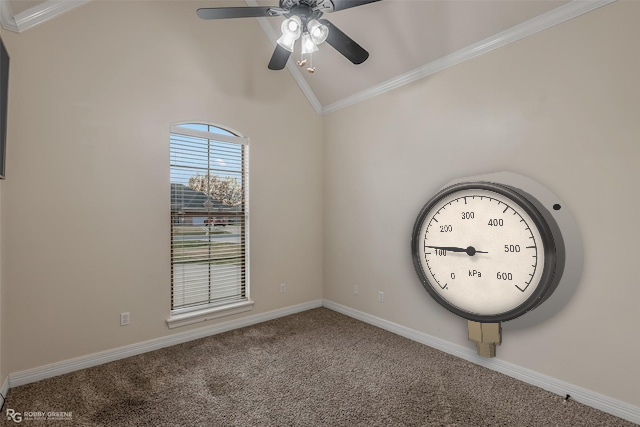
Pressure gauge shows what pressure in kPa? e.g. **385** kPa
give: **120** kPa
